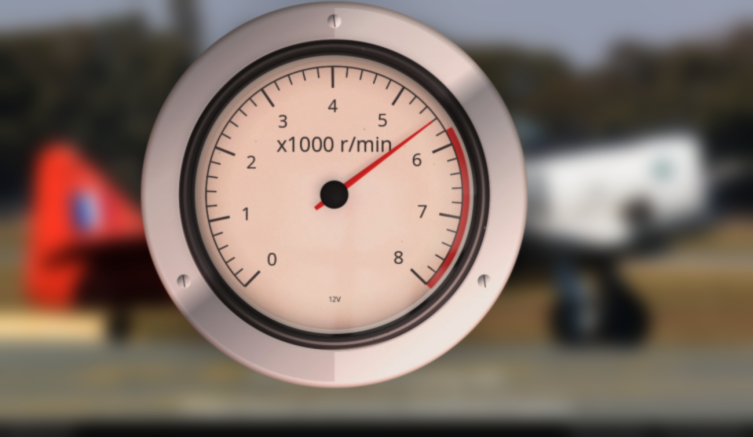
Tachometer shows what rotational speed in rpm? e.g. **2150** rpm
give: **5600** rpm
